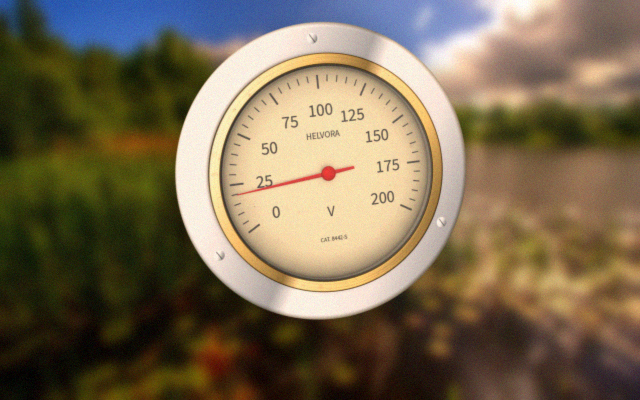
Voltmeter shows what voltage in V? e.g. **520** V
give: **20** V
